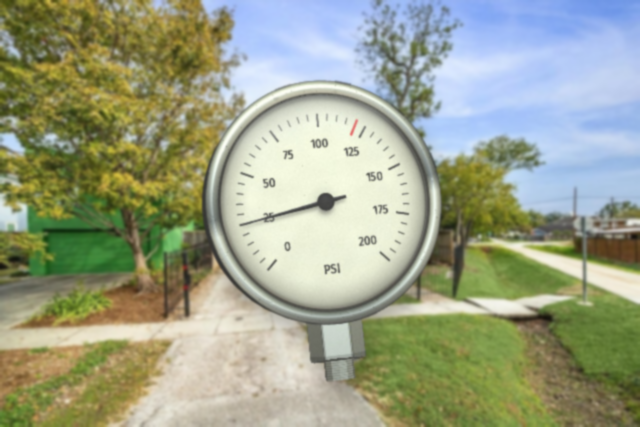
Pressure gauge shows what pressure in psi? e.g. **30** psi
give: **25** psi
